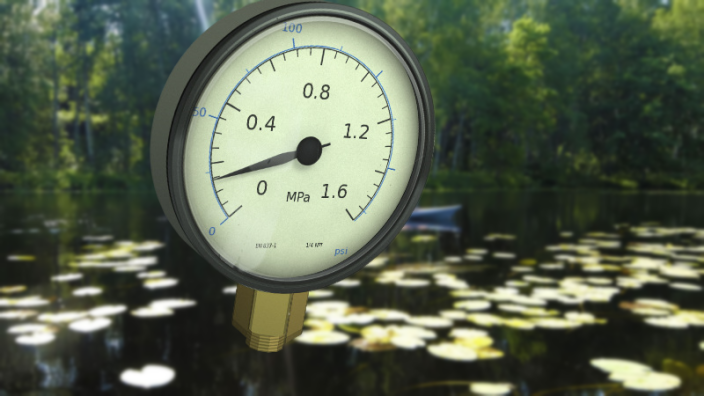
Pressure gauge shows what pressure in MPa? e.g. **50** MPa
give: **0.15** MPa
